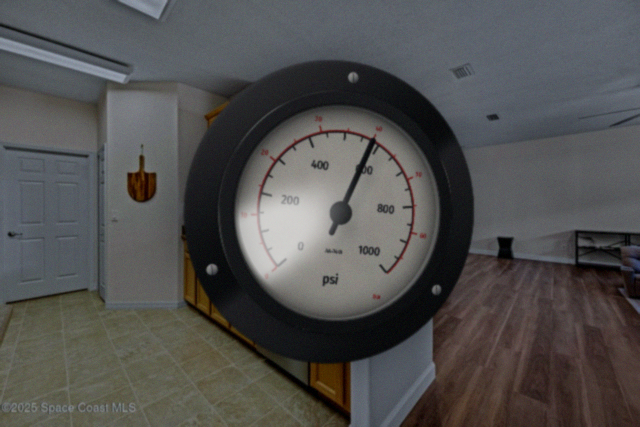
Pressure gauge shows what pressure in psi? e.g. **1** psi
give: **575** psi
